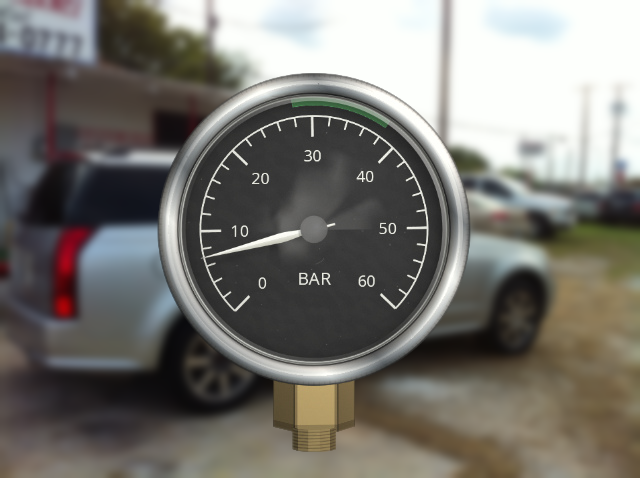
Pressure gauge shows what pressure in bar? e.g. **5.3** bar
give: **7** bar
